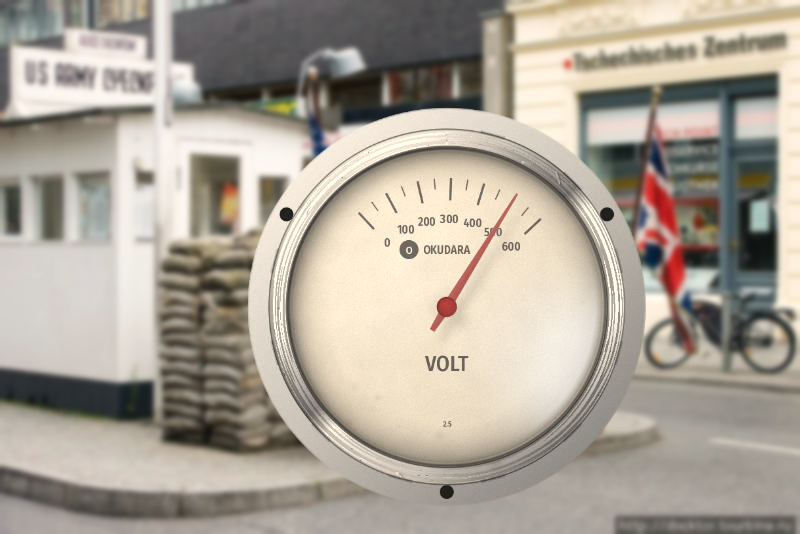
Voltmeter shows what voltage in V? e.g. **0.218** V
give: **500** V
